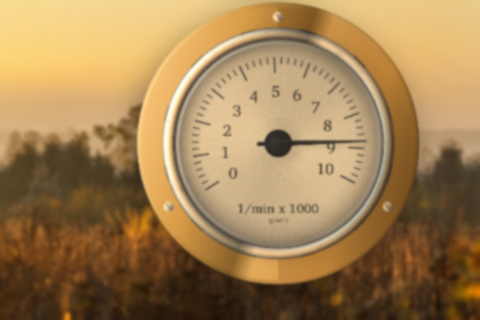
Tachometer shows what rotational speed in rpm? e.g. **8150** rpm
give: **8800** rpm
